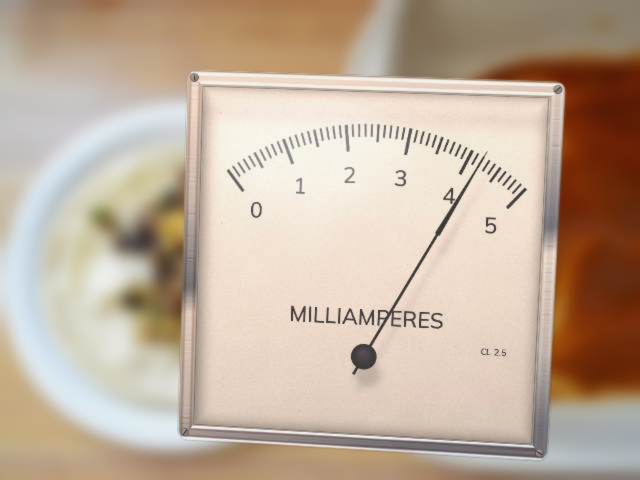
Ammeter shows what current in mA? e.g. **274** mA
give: **4.2** mA
